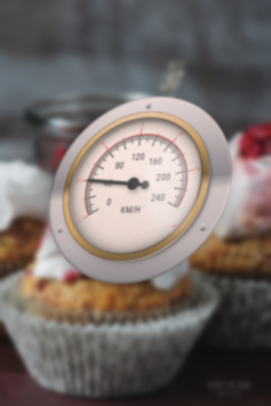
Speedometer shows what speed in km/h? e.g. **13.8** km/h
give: **40** km/h
